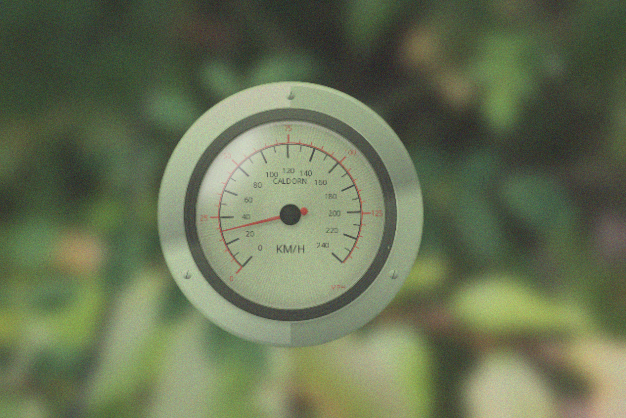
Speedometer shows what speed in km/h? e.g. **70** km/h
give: **30** km/h
